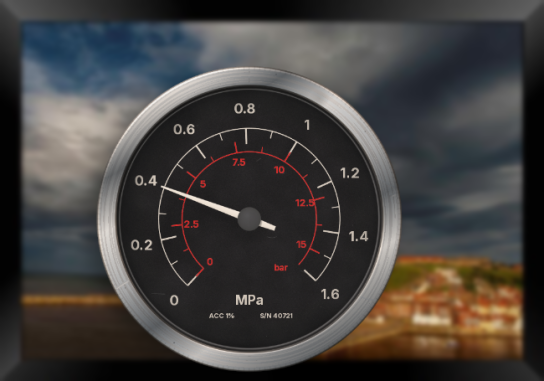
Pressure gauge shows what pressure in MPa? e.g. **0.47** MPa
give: **0.4** MPa
